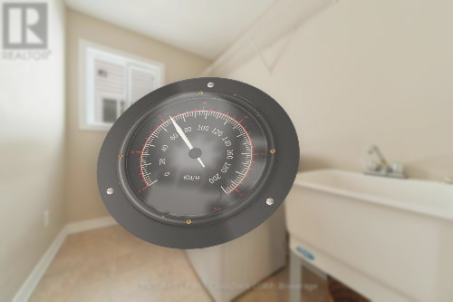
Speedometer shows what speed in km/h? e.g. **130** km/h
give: **70** km/h
